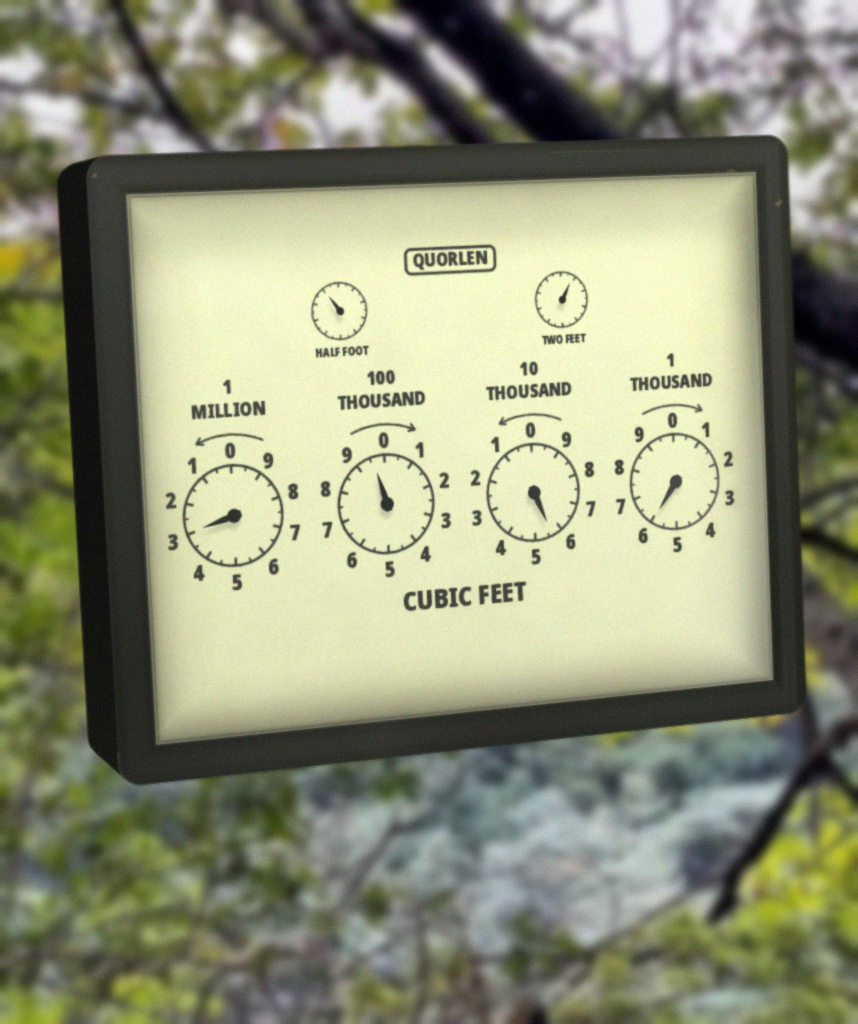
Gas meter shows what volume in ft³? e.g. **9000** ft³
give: **295600** ft³
